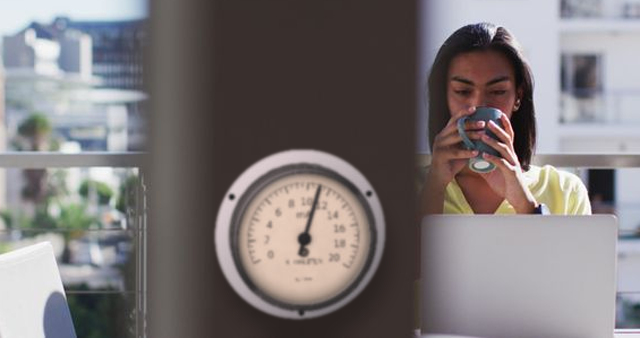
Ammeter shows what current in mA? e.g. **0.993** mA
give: **11** mA
